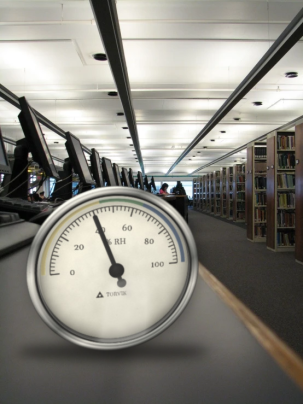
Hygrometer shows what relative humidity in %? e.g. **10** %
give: **40** %
